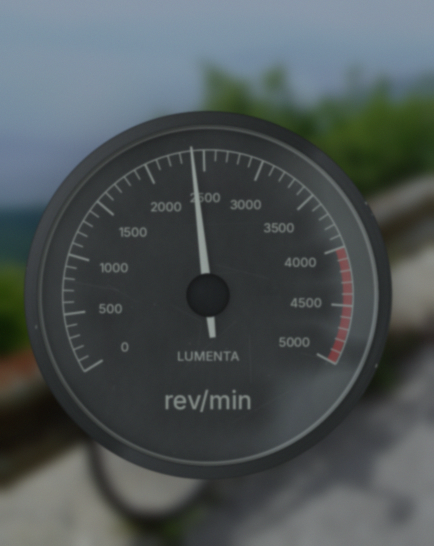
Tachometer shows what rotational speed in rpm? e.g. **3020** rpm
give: **2400** rpm
